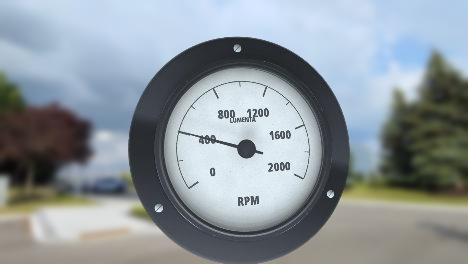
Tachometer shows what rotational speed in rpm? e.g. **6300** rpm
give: **400** rpm
